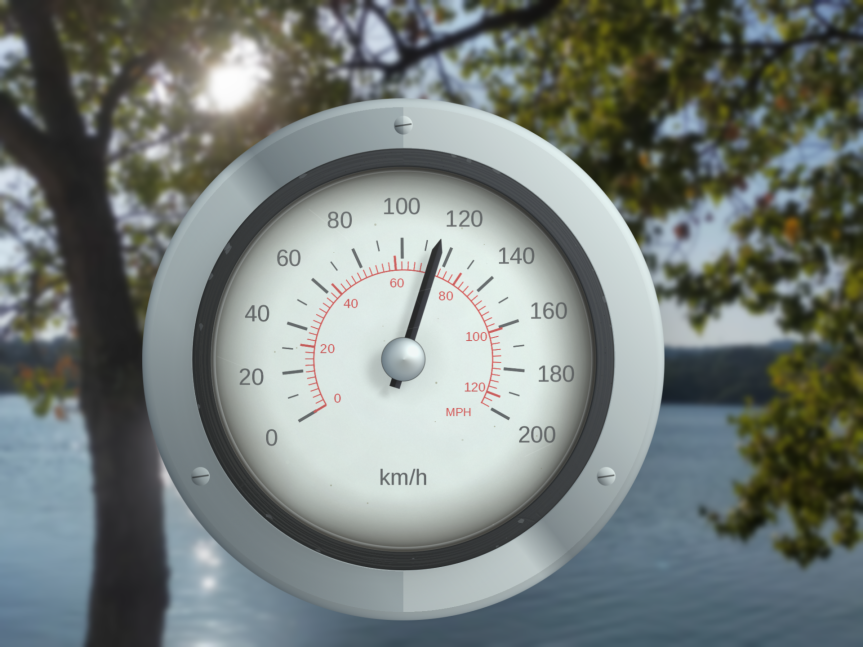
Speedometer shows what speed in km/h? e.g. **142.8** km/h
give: **115** km/h
